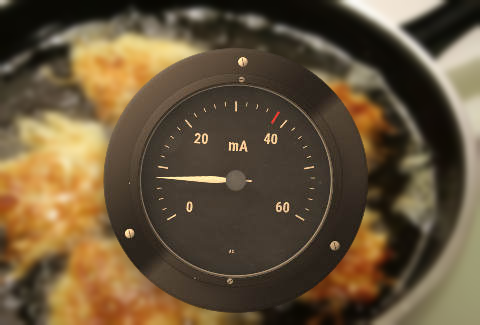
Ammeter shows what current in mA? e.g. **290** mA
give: **8** mA
